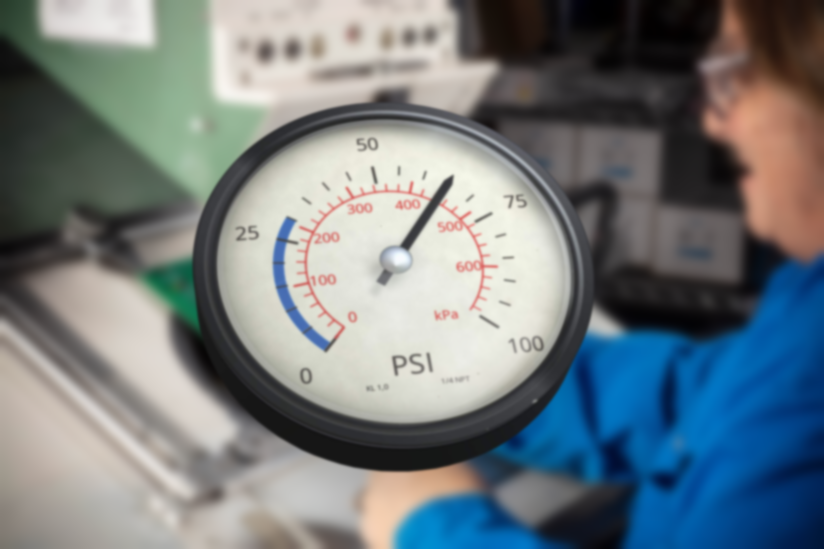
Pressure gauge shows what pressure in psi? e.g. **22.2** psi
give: **65** psi
